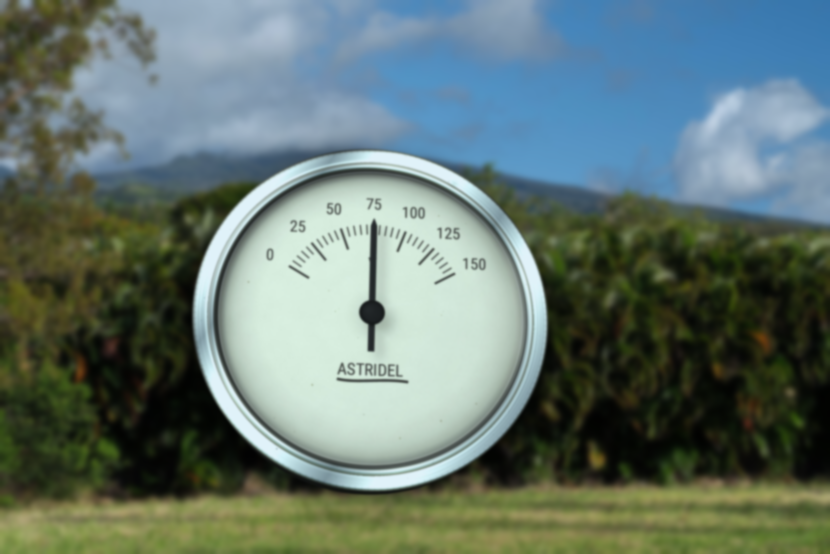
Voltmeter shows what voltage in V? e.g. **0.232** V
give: **75** V
